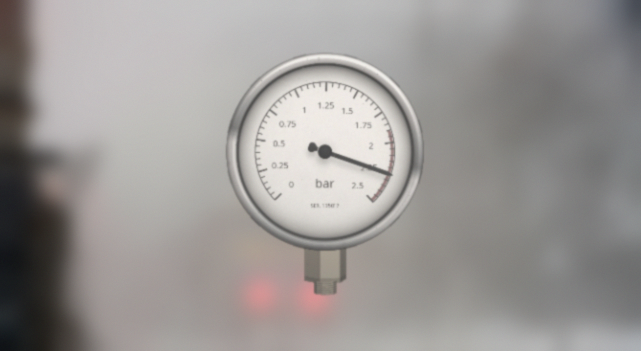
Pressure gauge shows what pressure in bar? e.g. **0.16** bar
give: **2.25** bar
